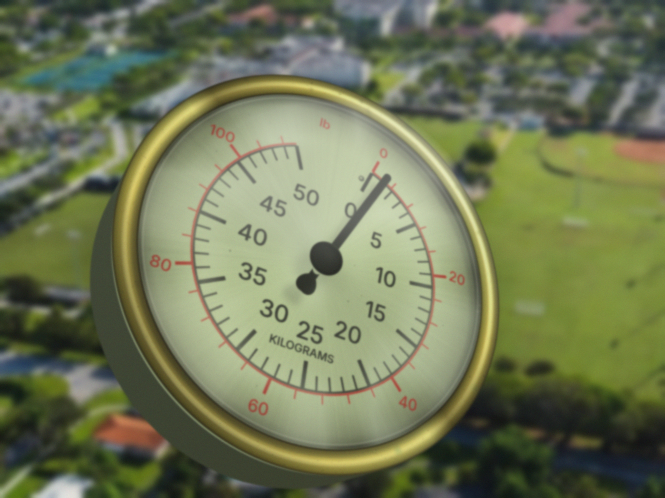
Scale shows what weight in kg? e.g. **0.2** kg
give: **1** kg
